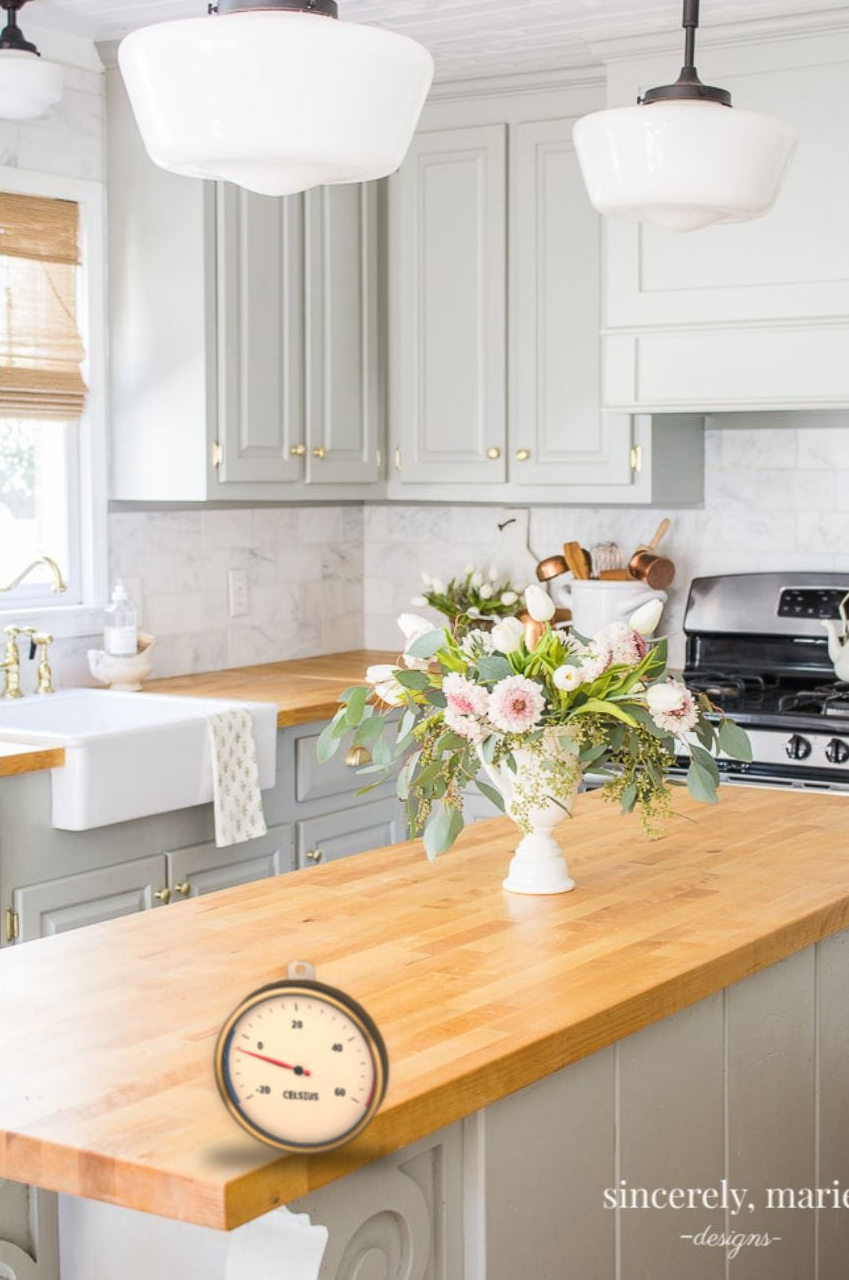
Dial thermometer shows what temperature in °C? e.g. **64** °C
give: **-4** °C
